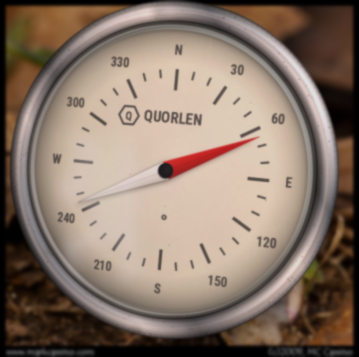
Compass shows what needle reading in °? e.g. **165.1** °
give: **65** °
